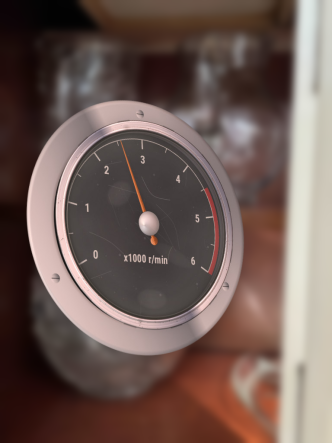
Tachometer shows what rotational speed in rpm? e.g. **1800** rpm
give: **2500** rpm
